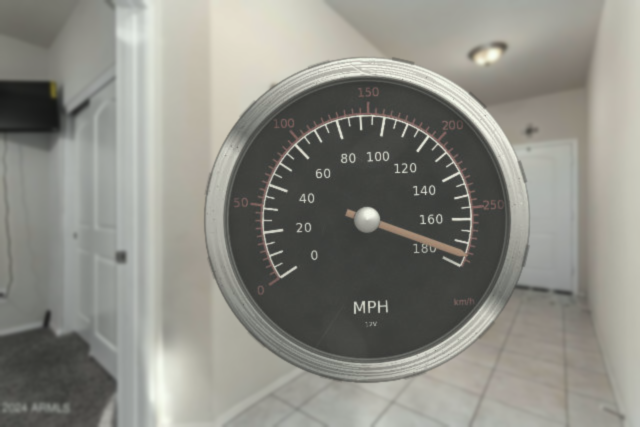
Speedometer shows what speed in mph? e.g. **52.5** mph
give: **175** mph
